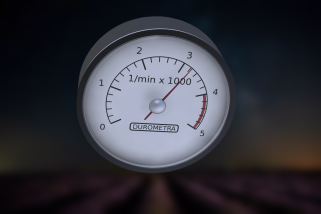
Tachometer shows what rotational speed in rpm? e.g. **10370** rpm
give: **3200** rpm
